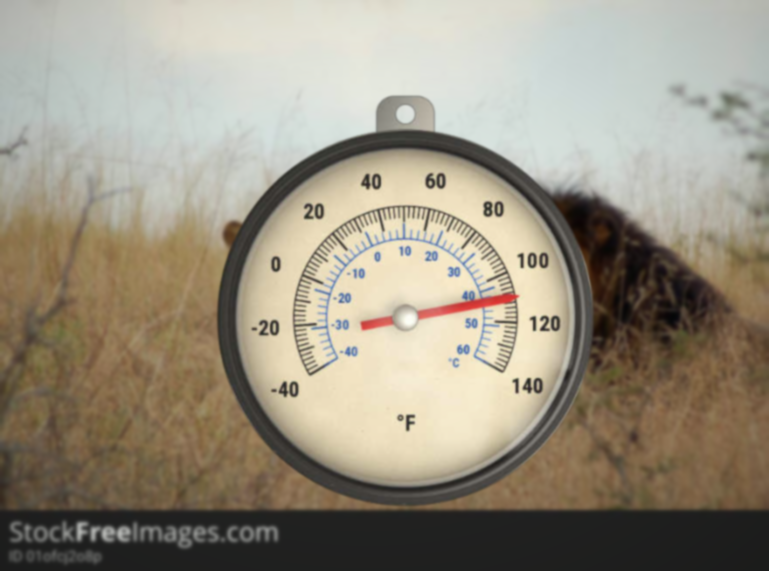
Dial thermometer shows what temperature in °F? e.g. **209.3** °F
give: **110** °F
